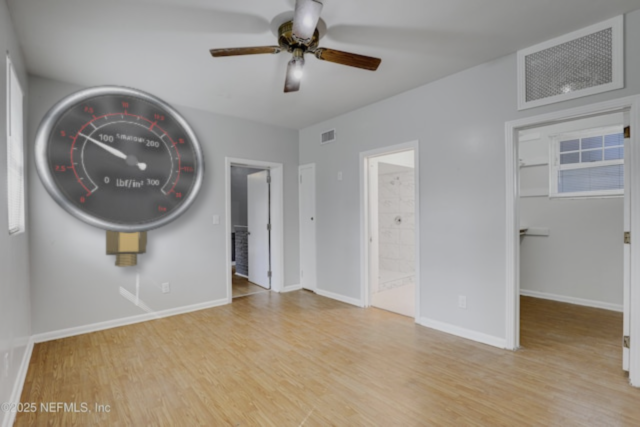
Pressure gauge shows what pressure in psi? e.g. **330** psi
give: **80** psi
